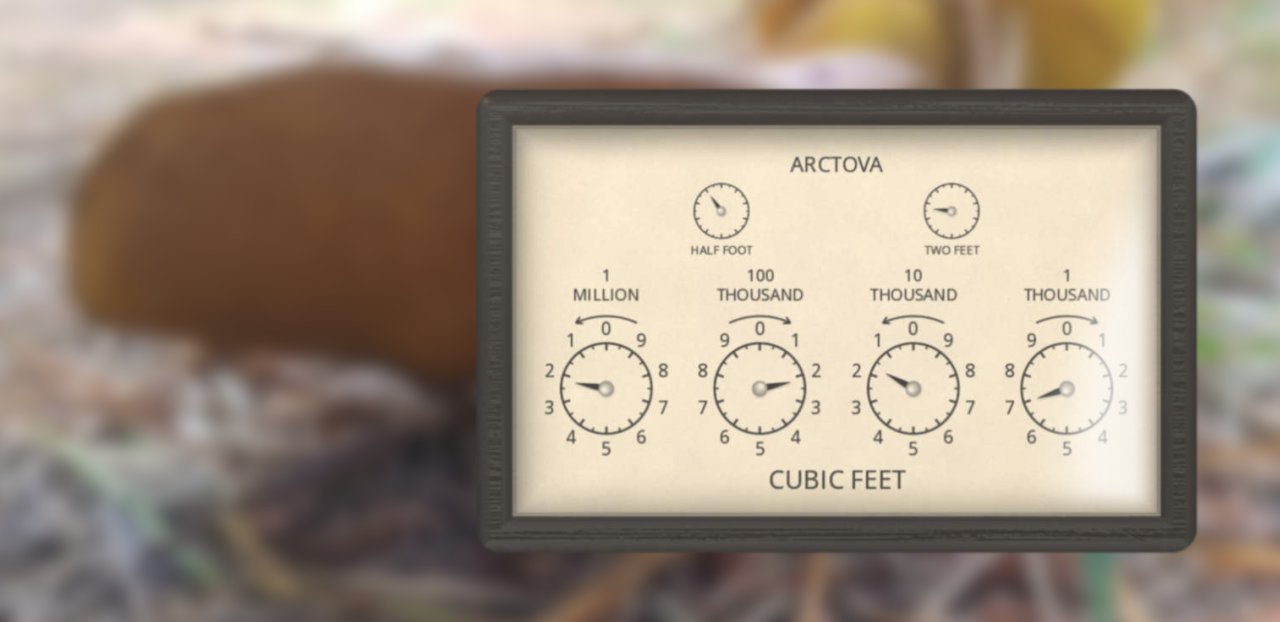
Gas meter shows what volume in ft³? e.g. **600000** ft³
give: **221700** ft³
